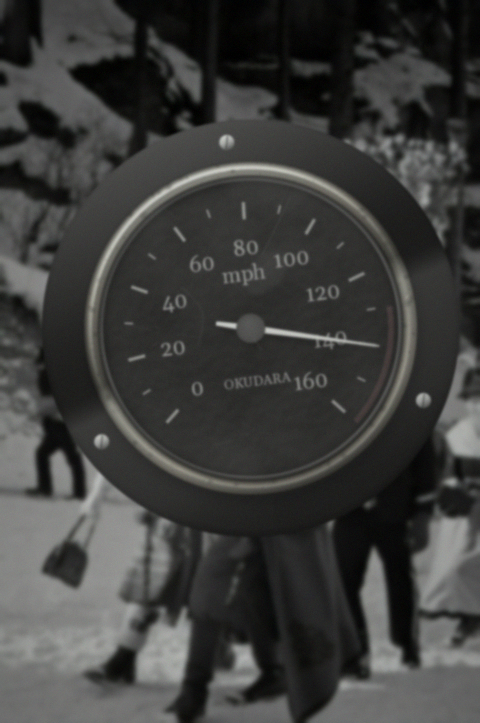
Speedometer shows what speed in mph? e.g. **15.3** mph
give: **140** mph
